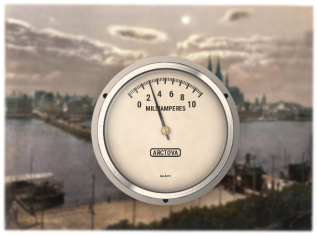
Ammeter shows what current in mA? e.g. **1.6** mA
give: **3** mA
